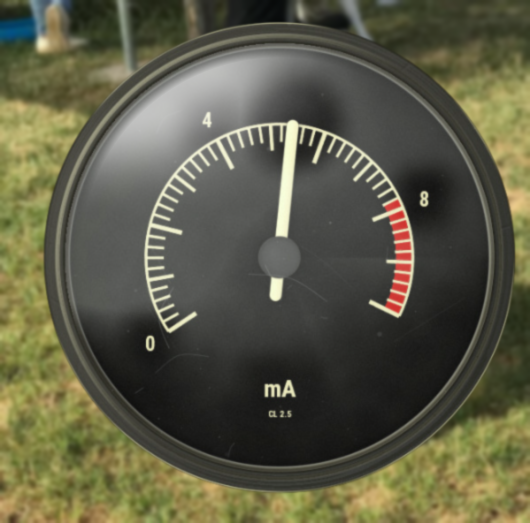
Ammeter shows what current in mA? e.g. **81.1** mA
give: **5.4** mA
